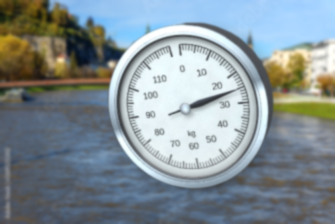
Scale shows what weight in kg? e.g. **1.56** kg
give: **25** kg
